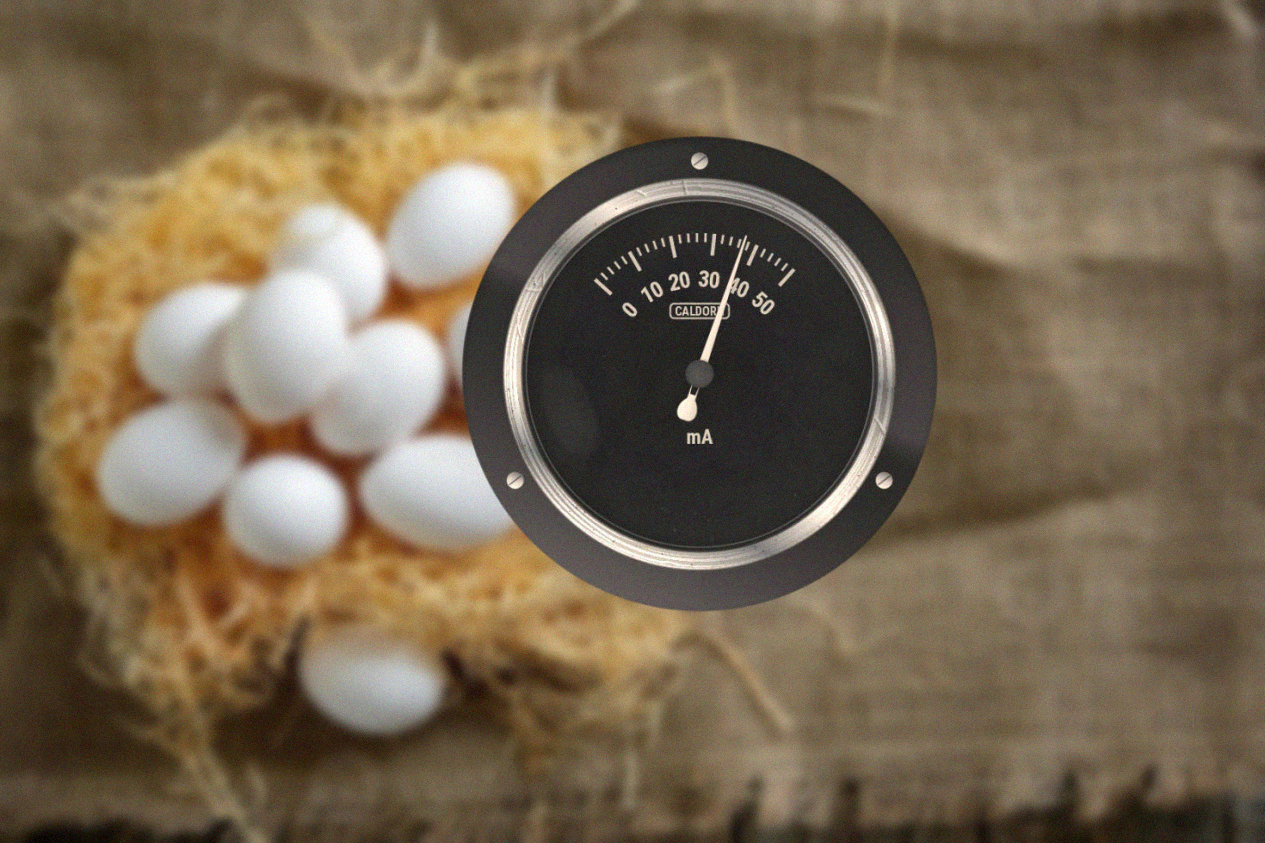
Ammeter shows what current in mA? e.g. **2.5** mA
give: **37** mA
